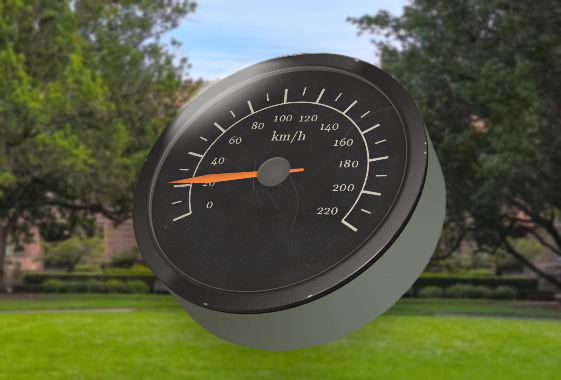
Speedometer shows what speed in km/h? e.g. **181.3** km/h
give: **20** km/h
